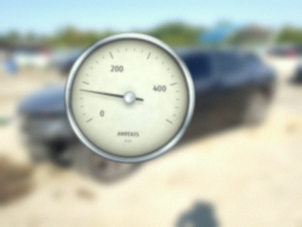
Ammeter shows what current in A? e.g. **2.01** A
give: **80** A
